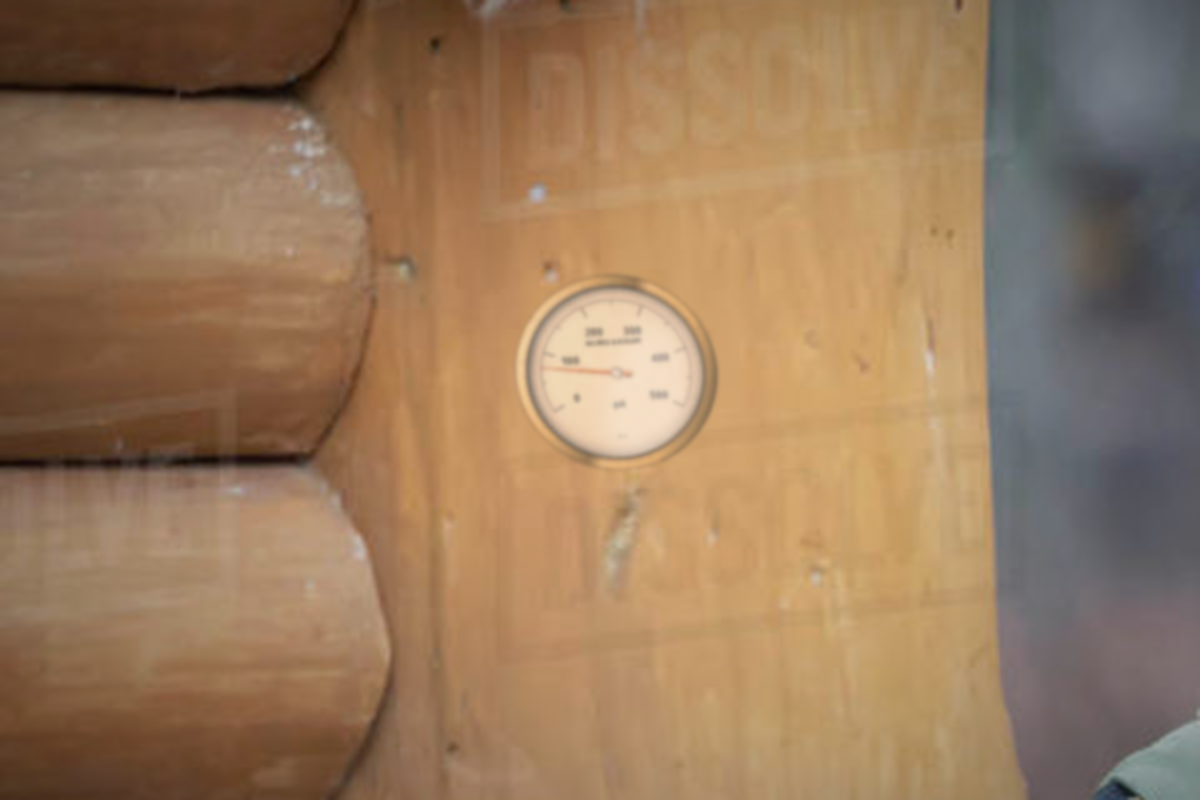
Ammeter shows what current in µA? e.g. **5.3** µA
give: **75** µA
